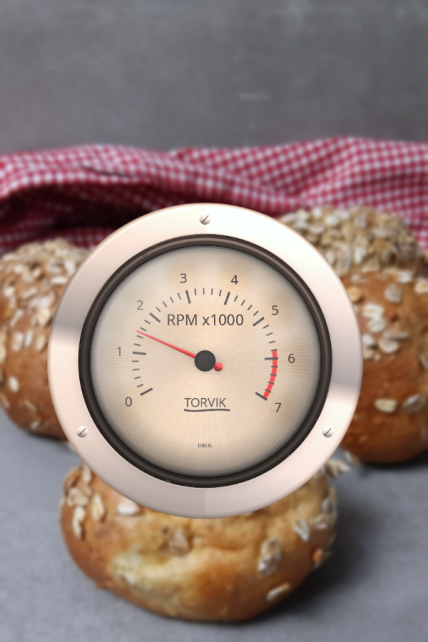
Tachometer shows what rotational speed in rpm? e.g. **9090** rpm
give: **1500** rpm
